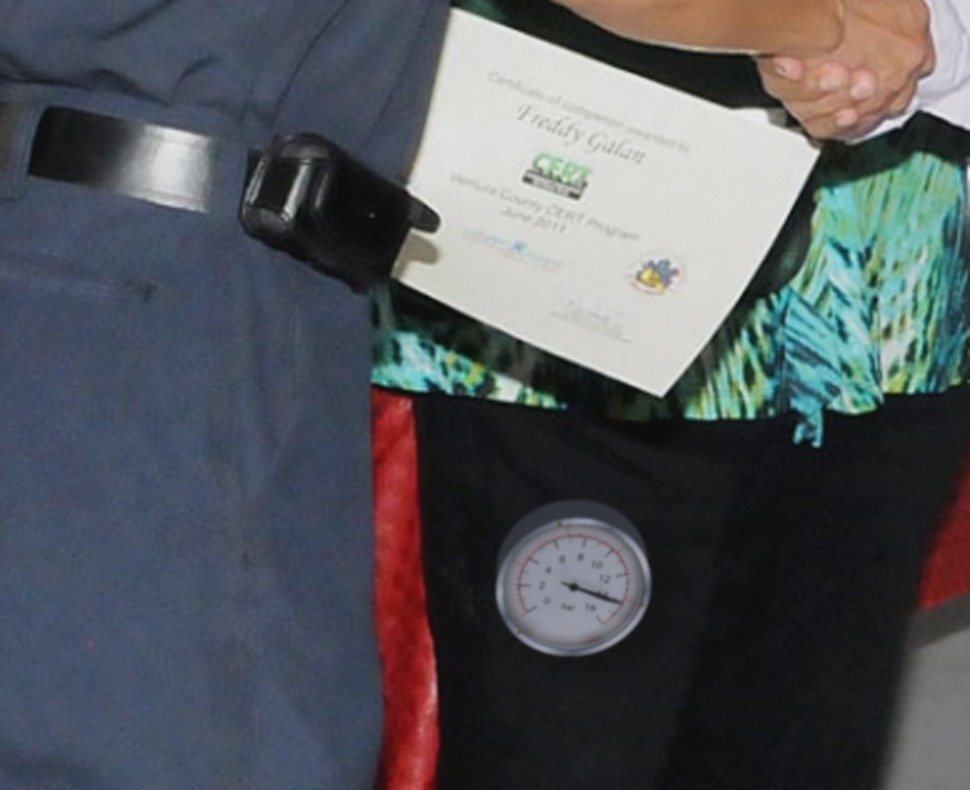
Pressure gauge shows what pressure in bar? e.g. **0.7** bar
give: **14** bar
